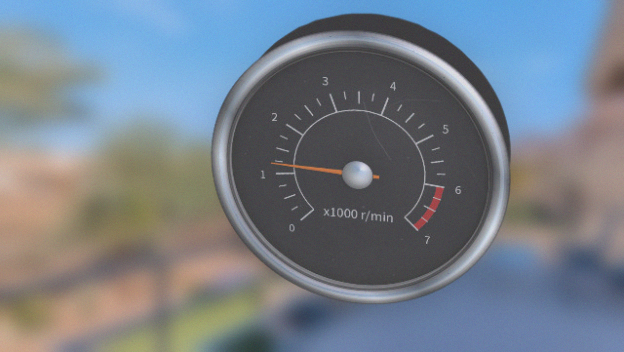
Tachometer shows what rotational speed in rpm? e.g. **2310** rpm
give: **1250** rpm
